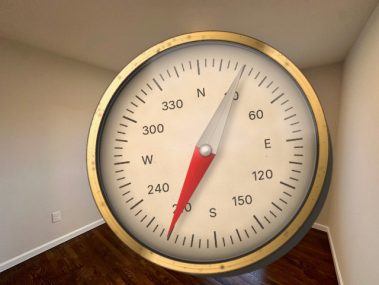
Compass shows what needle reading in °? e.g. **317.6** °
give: **210** °
